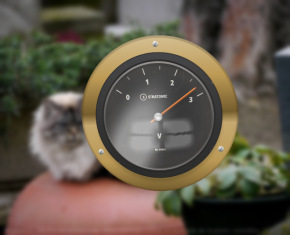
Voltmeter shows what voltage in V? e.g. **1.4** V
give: **2.75** V
